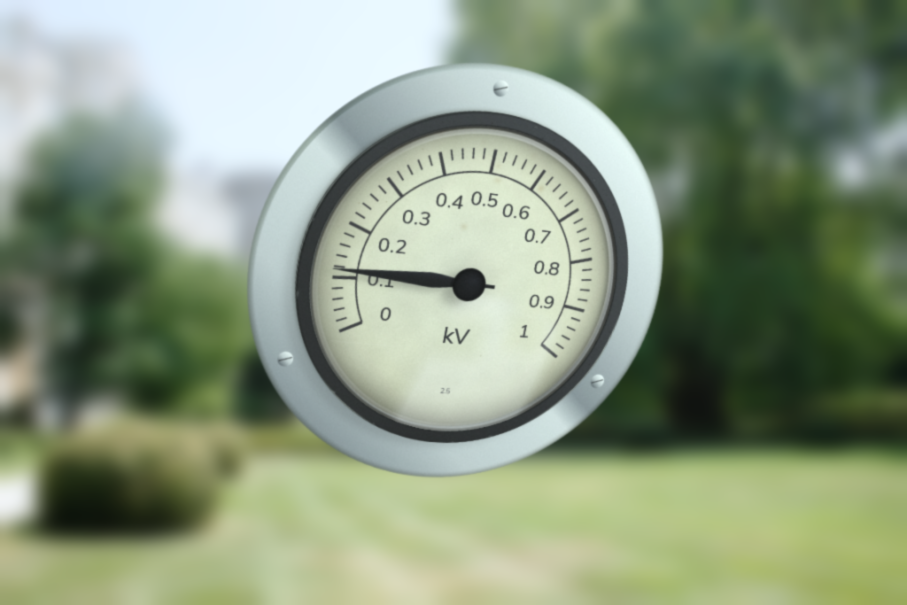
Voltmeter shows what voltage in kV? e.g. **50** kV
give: **0.12** kV
